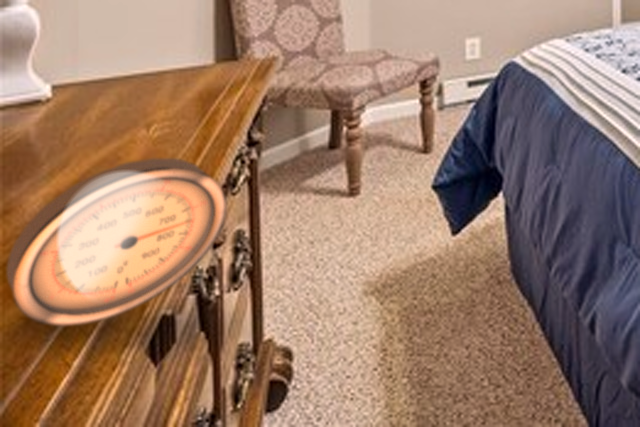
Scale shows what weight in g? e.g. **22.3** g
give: **750** g
